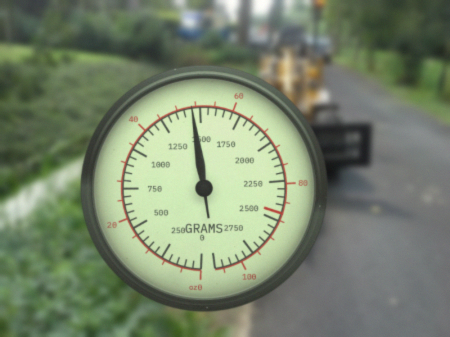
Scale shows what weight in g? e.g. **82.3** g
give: **1450** g
